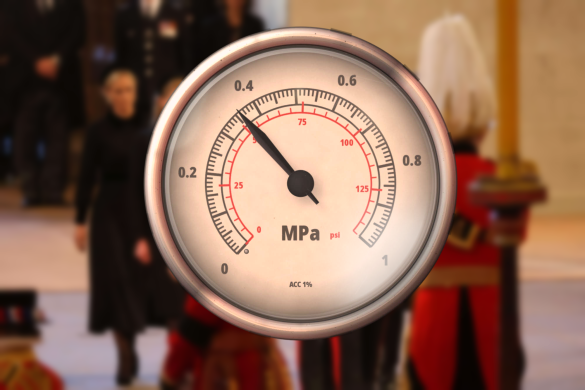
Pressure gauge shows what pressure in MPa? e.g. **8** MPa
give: **0.36** MPa
